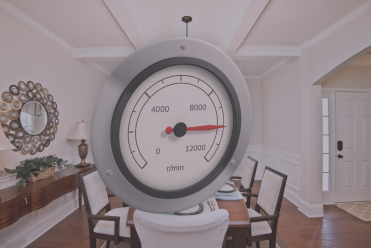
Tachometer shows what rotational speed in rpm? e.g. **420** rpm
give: **10000** rpm
